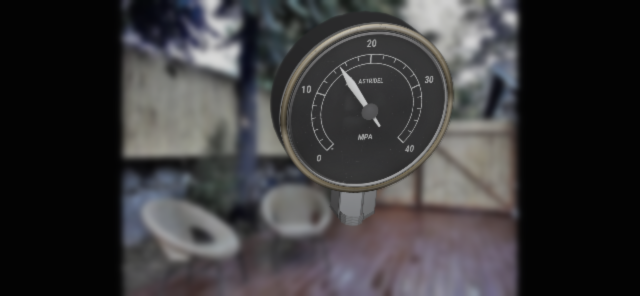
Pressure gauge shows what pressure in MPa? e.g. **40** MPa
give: **15** MPa
